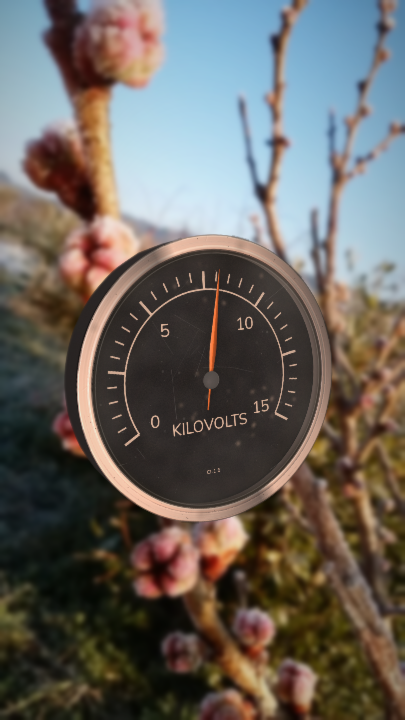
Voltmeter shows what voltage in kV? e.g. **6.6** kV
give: **8** kV
